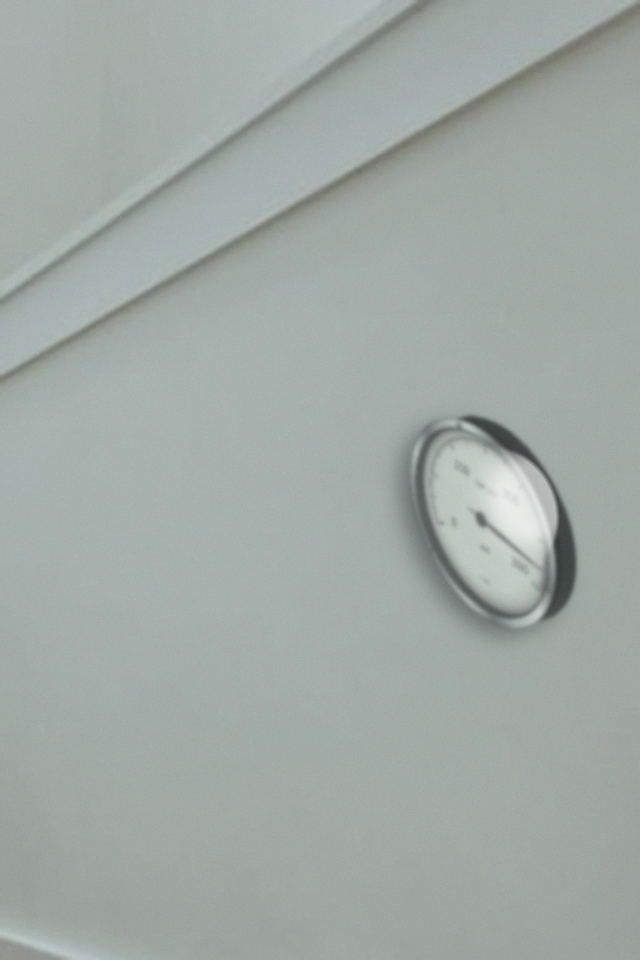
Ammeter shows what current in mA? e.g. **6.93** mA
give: **275** mA
